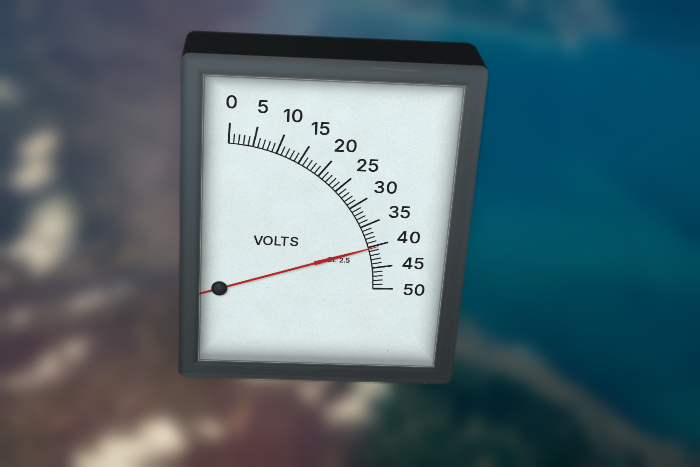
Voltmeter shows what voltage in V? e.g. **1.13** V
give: **40** V
